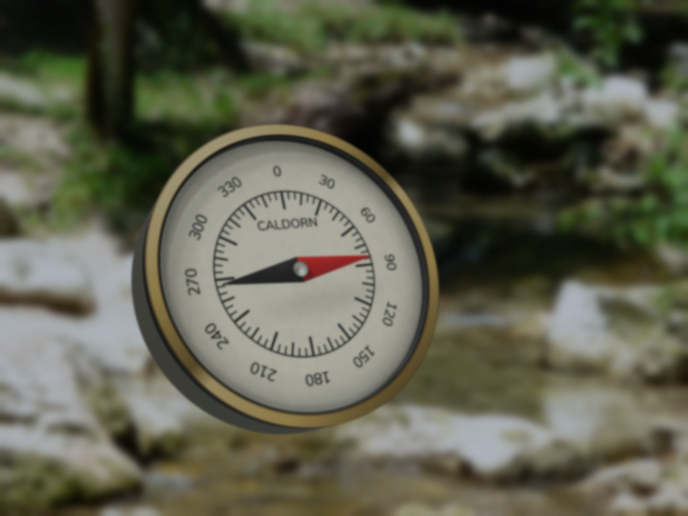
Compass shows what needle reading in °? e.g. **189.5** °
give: **85** °
